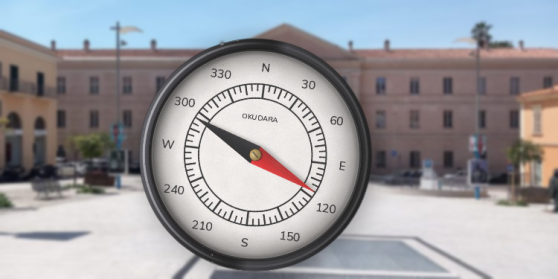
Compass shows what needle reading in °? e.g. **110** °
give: **115** °
